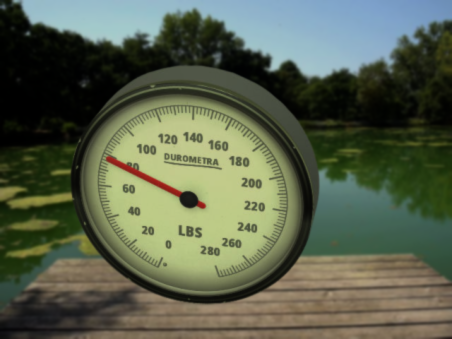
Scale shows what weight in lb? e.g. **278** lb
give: **80** lb
